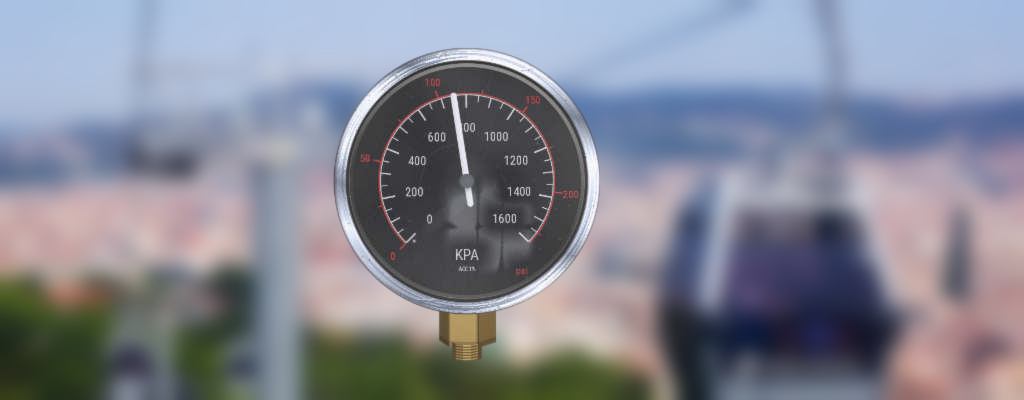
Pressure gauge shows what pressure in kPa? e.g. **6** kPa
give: **750** kPa
